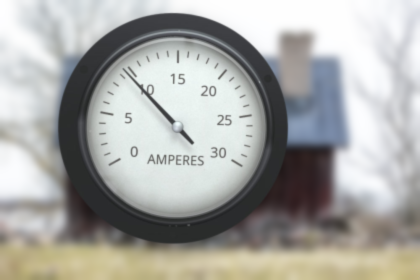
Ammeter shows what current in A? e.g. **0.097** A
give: **9.5** A
